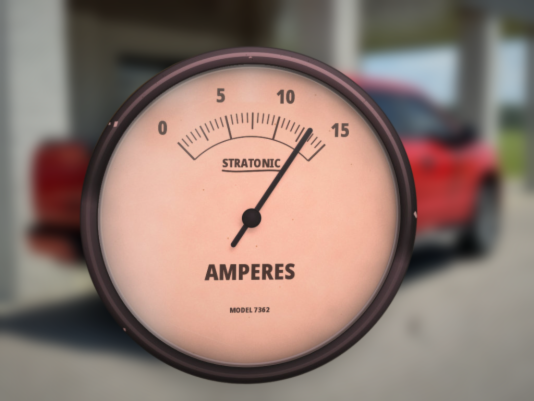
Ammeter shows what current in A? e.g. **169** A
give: **13** A
